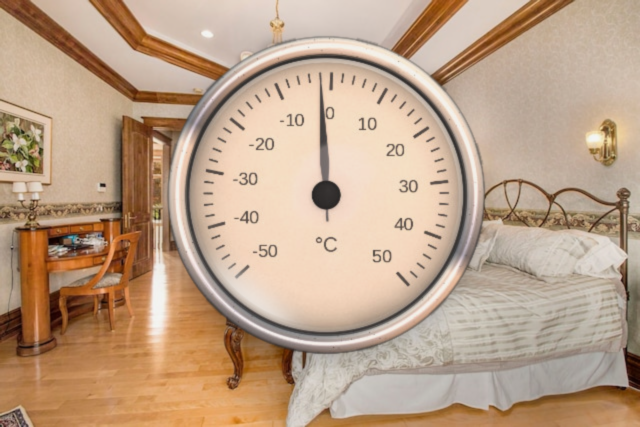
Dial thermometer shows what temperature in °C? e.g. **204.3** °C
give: **-2** °C
